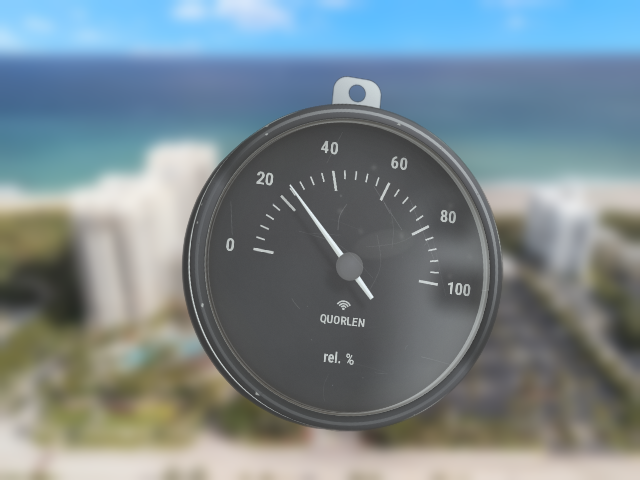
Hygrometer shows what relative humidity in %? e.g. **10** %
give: **24** %
